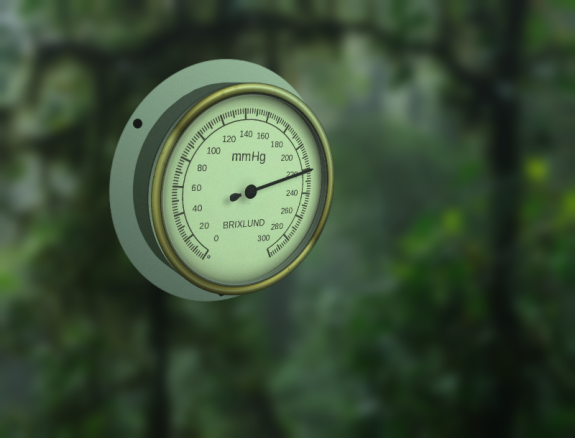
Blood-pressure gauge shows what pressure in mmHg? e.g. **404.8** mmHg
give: **220** mmHg
